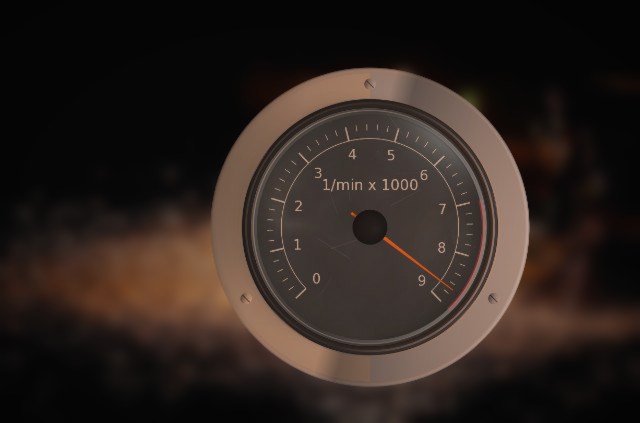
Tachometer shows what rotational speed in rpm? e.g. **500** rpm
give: **8700** rpm
